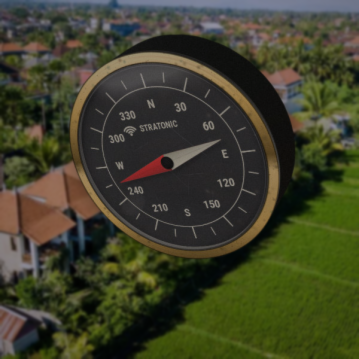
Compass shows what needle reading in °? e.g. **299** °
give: **255** °
